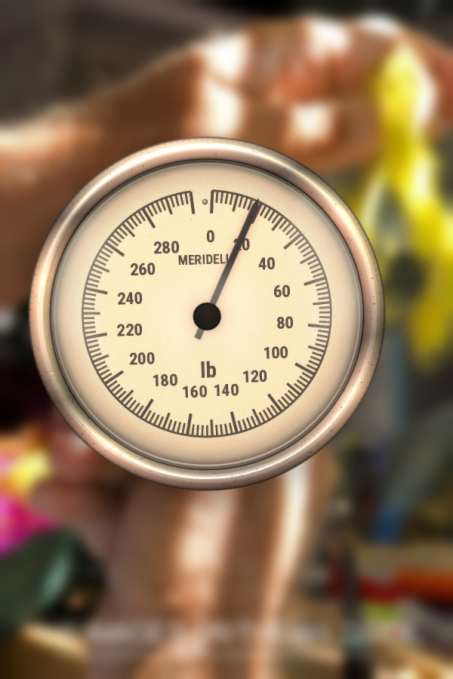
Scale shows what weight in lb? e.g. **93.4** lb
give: **18** lb
